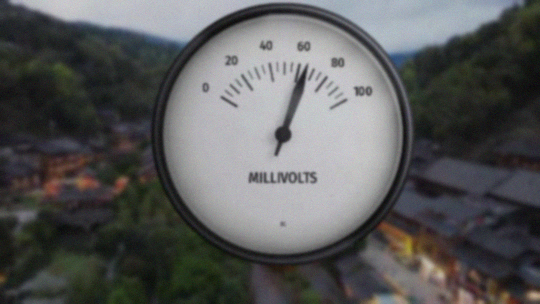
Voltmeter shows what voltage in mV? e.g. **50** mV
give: **65** mV
